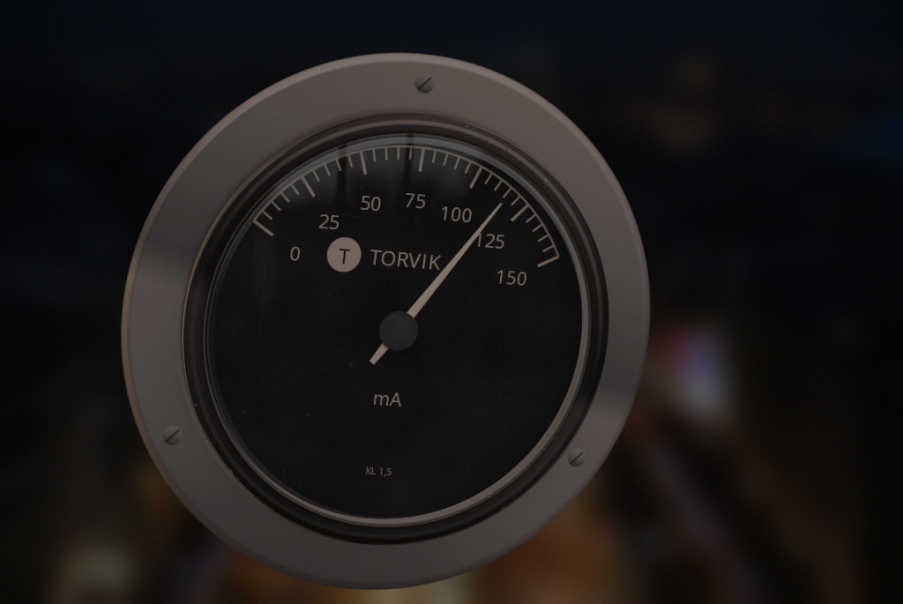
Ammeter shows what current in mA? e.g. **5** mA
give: **115** mA
